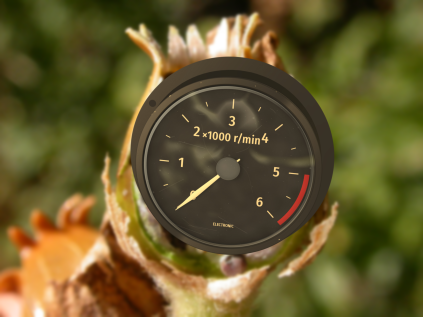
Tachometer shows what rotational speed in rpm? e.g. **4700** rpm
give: **0** rpm
